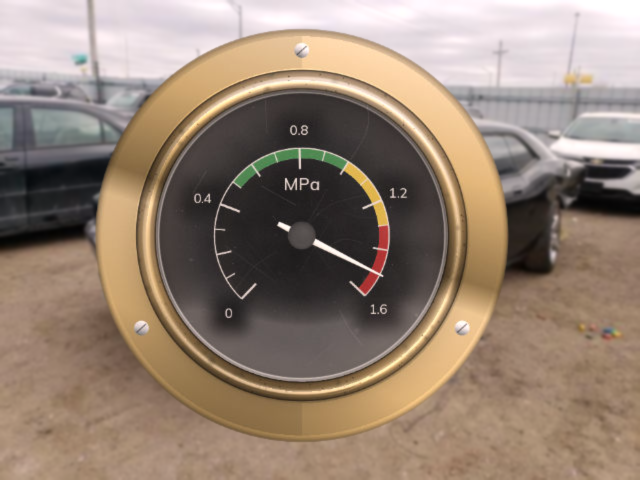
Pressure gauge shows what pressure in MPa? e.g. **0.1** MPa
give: **1.5** MPa
